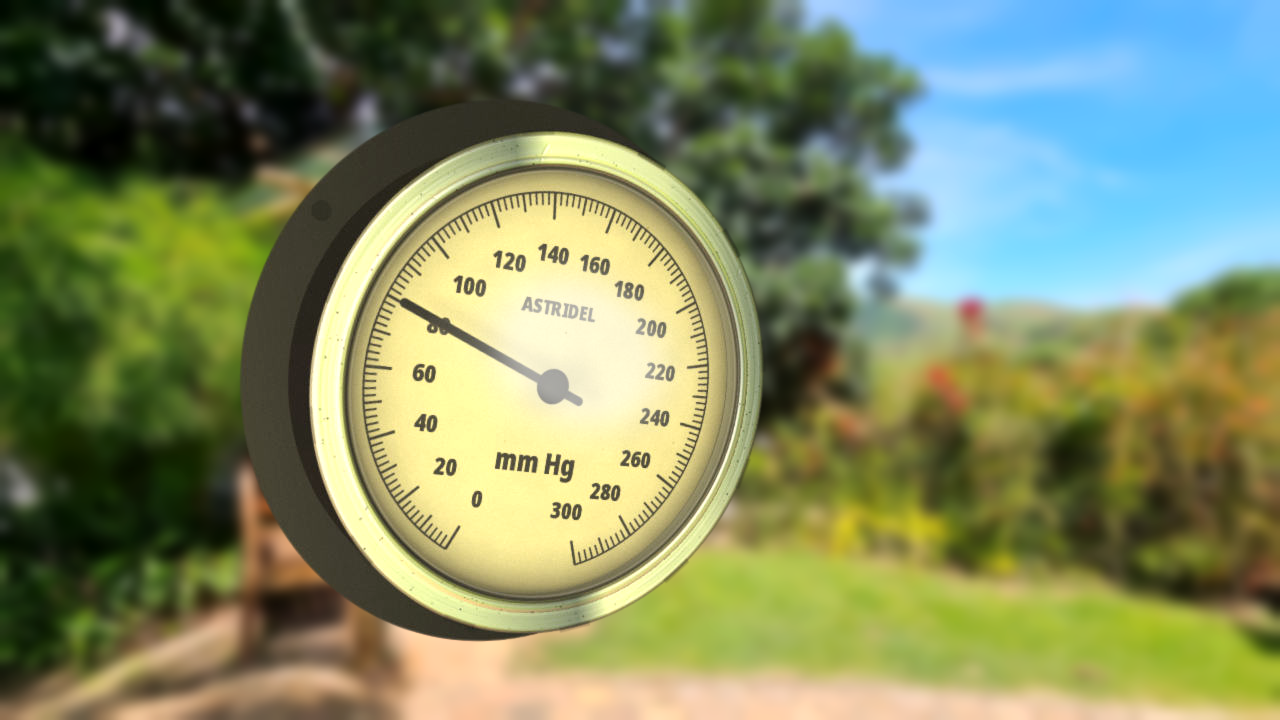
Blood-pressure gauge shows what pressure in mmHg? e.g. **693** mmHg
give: **80** mmHg
